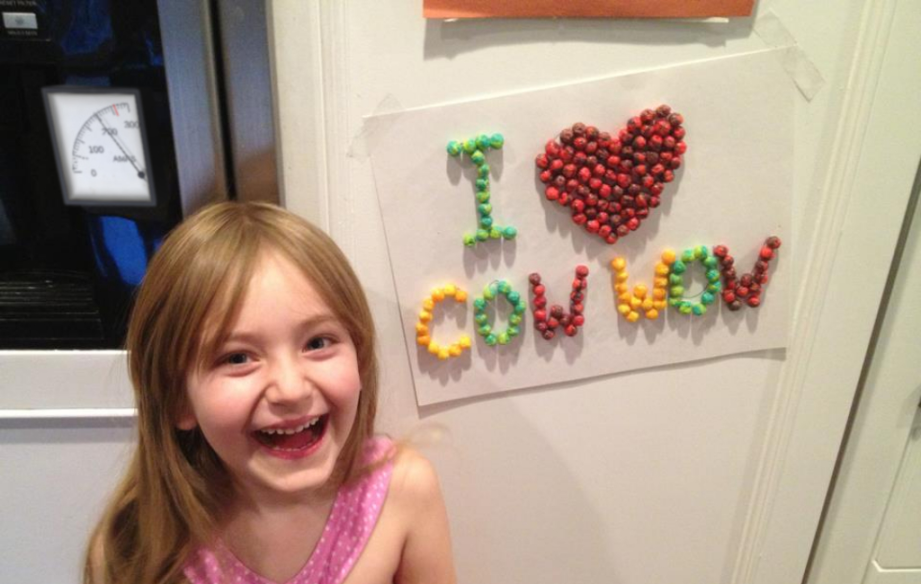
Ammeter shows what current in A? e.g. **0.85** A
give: **200** A
